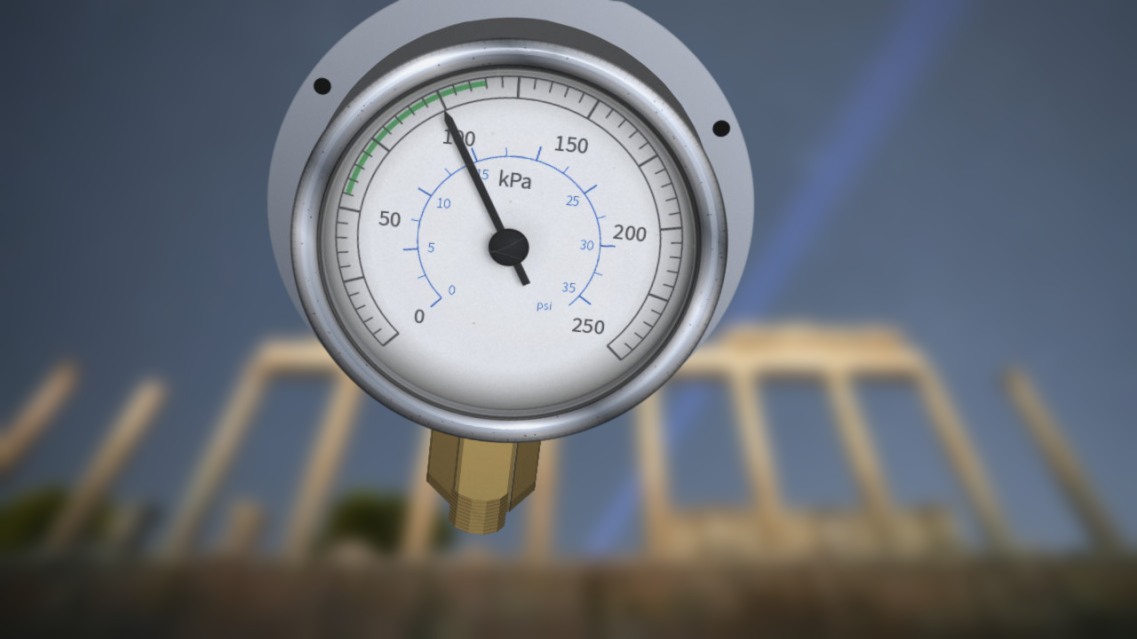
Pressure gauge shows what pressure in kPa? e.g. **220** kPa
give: **100** kPa
